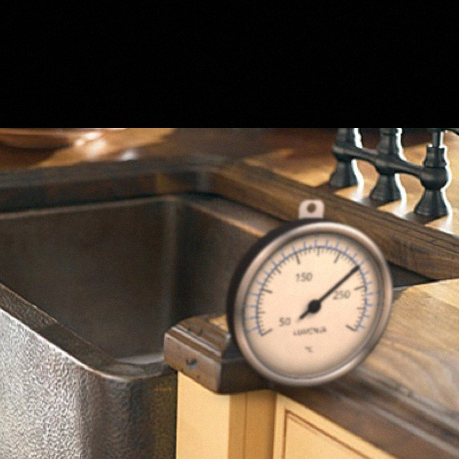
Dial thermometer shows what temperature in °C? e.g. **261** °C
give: **225** °C
